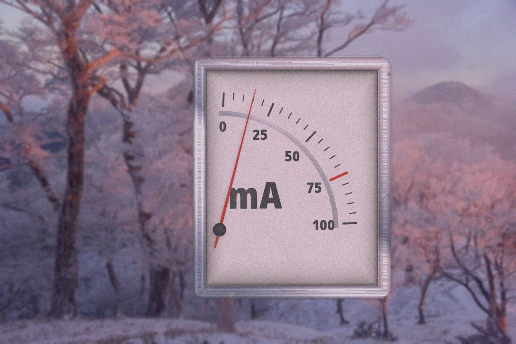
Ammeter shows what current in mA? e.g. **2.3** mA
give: **15** mA
